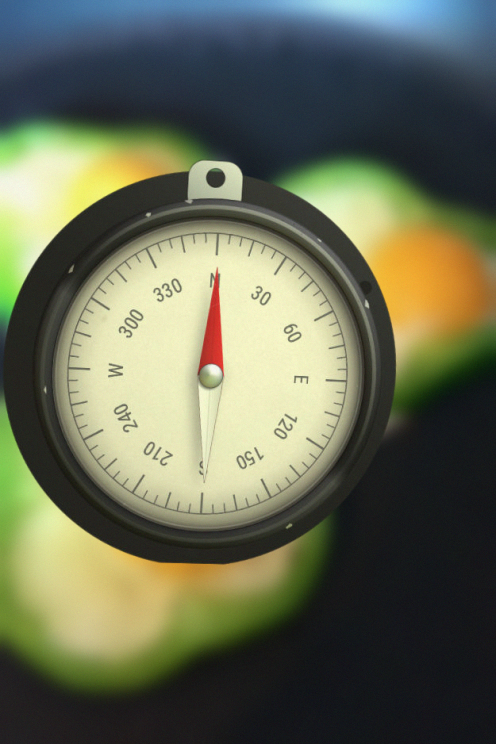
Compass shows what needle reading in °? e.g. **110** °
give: **0** °
